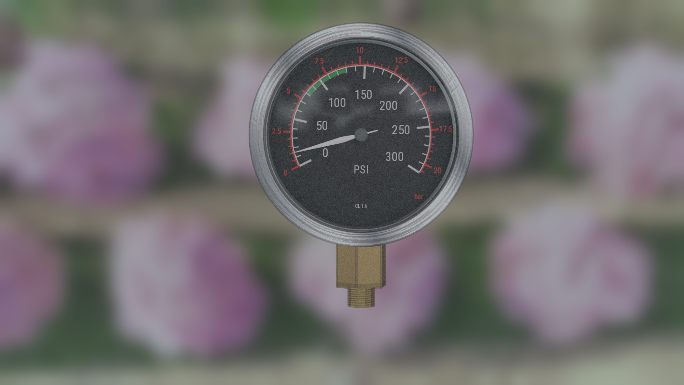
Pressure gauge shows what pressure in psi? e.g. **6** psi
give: **15** psi
